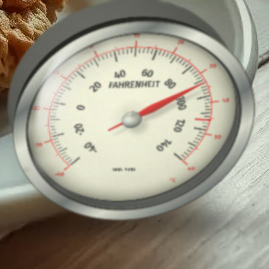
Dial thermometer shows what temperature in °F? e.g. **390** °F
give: **90** °F
